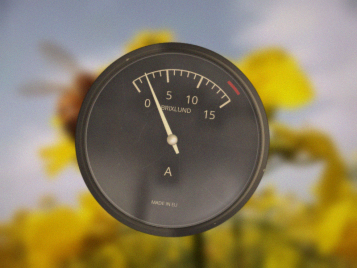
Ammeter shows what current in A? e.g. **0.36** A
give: **2** A
